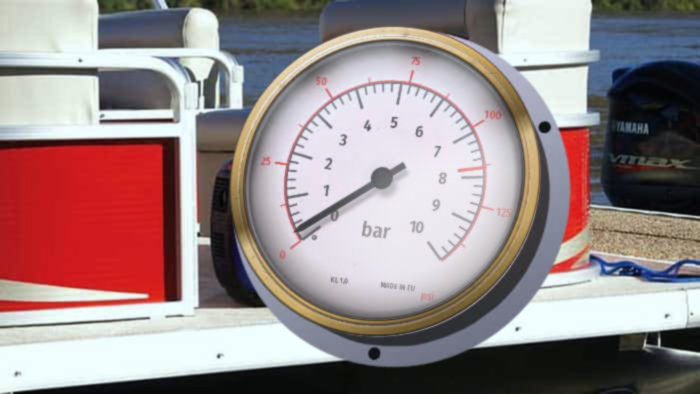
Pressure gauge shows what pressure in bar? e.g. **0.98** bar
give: **0.2** bar
